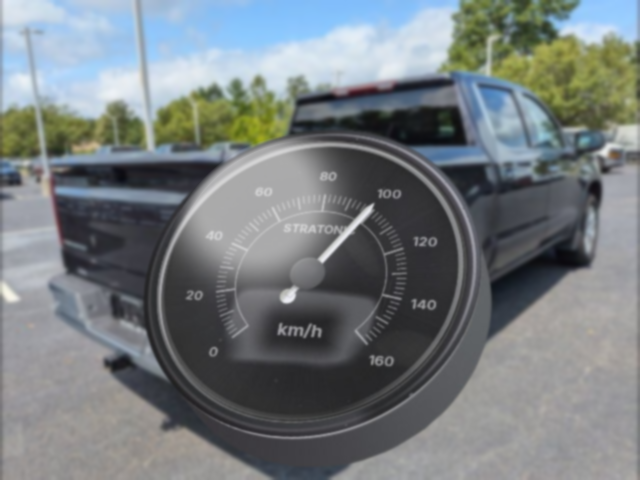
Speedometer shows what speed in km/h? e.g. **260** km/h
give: **100** km/h
